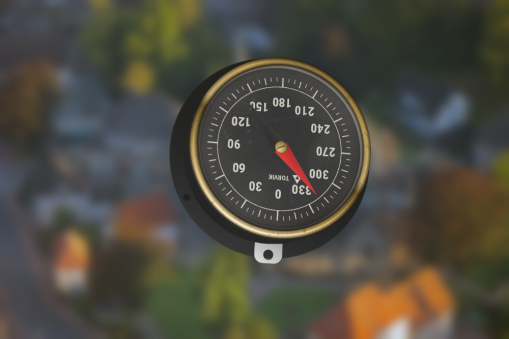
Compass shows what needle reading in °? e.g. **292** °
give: **320** °
